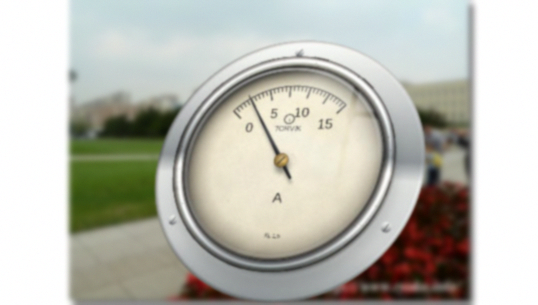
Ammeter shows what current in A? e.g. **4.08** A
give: **2.5** A
